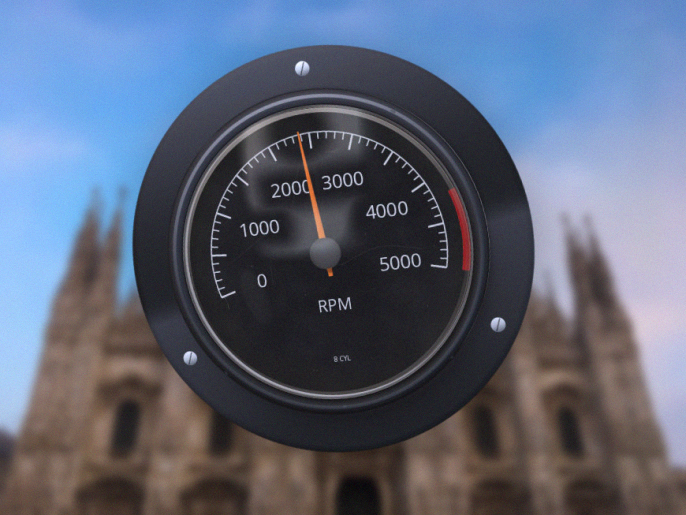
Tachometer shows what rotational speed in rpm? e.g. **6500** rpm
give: **2400** rpm
